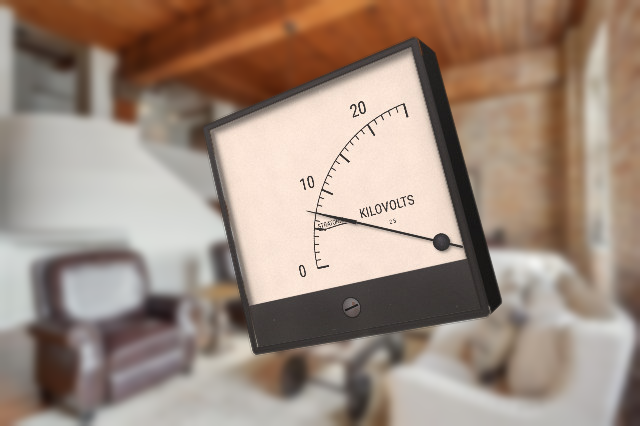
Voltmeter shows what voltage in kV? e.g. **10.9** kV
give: **7** kV
